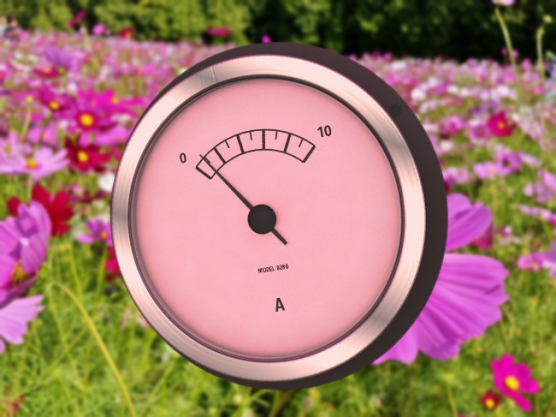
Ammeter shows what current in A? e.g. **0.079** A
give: **1** A
